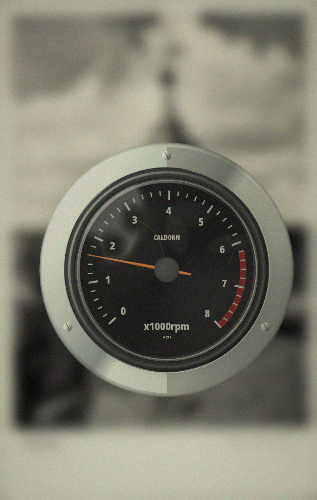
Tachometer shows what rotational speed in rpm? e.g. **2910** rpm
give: **1600** rpm
